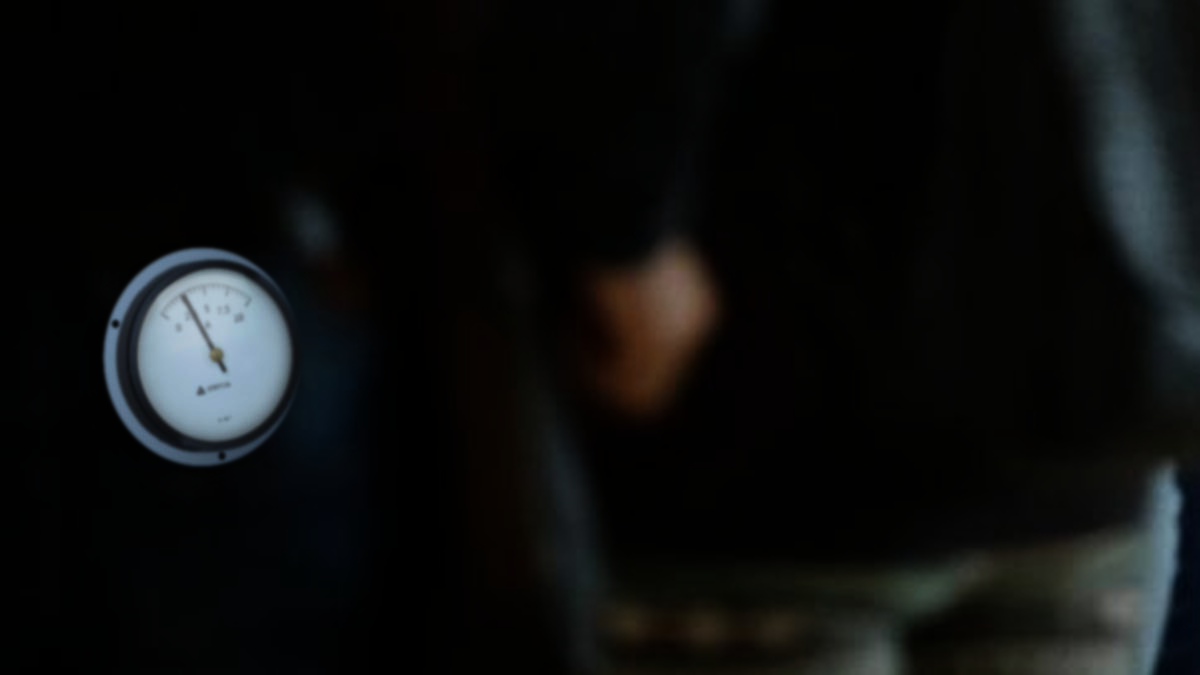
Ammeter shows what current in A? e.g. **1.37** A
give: **2.5** A
